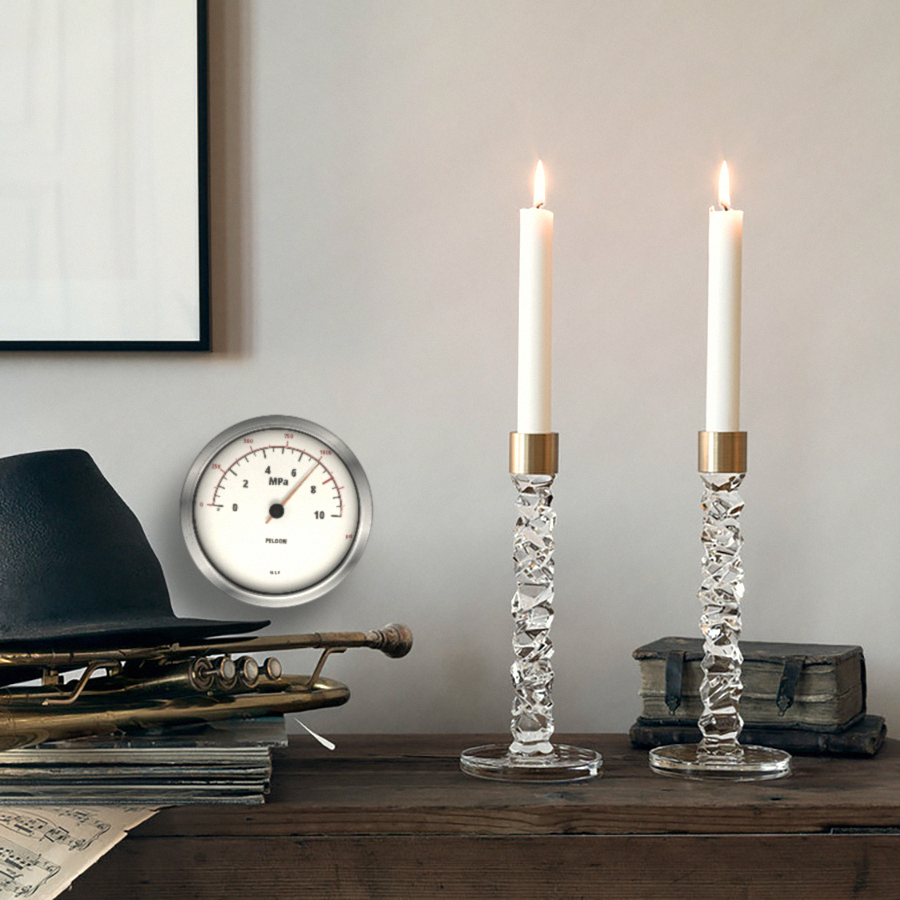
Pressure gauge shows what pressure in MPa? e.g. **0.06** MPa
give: **7** MPa
